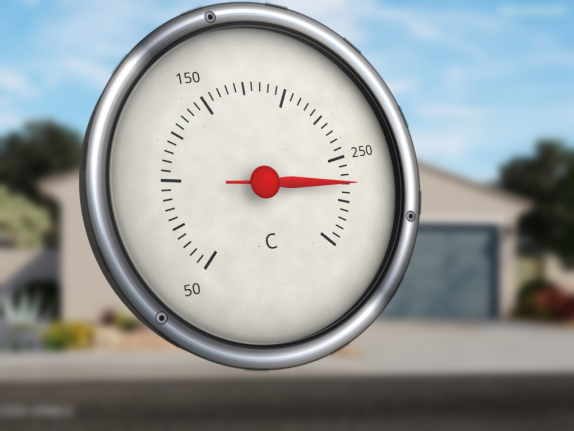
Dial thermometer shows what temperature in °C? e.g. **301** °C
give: **265** °C
